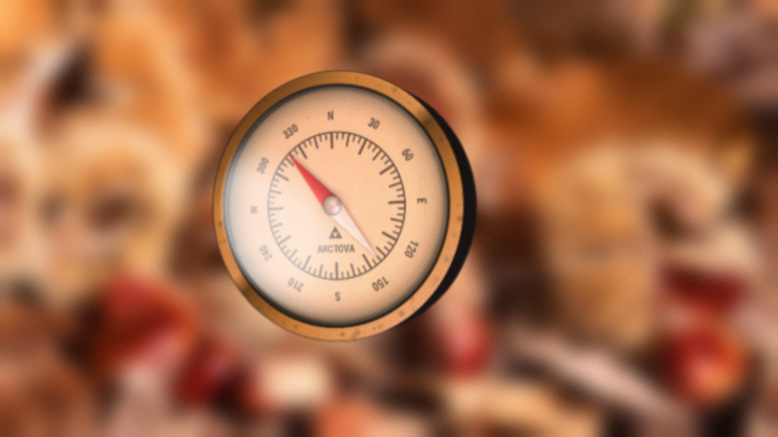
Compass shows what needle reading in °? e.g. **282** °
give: **320** °
